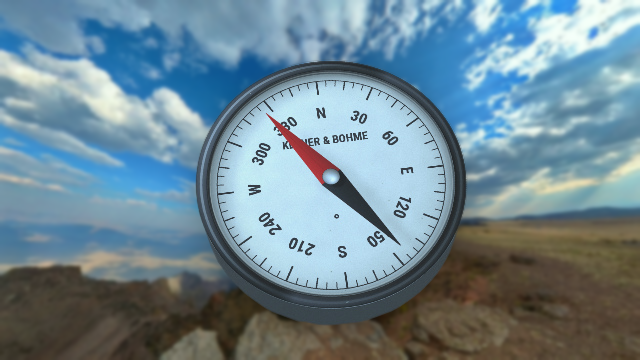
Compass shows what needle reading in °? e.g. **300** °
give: **325** °
